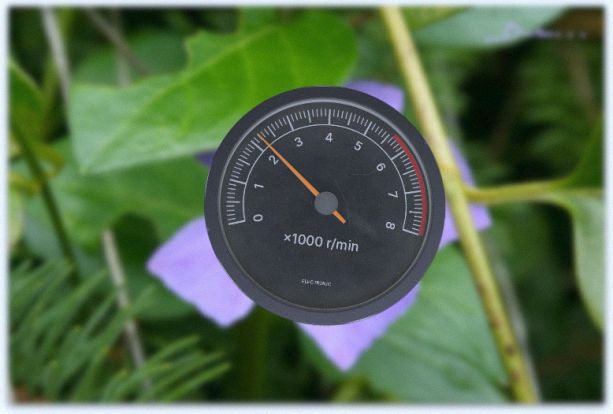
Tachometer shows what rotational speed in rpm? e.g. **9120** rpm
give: **2200** rpm
